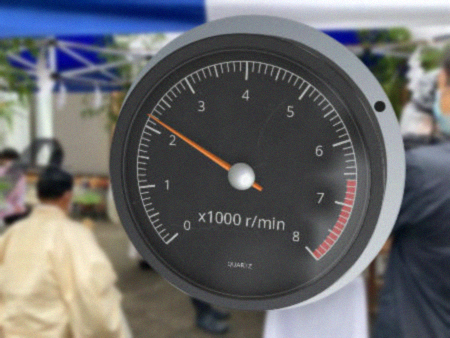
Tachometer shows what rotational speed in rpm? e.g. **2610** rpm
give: **2200** rpm
